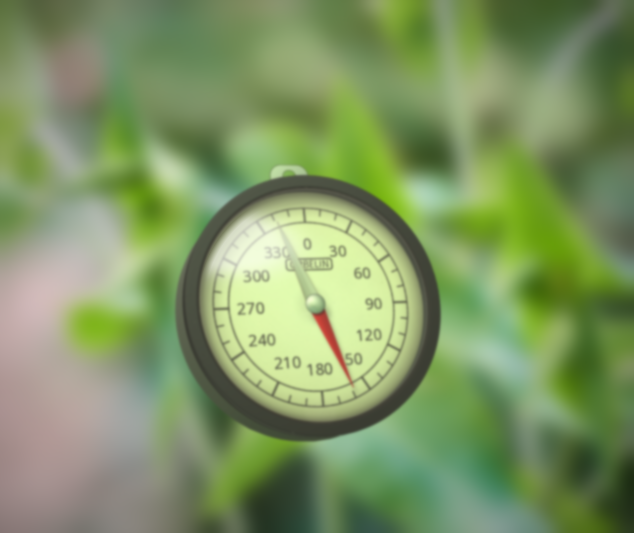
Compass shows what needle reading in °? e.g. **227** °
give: **160** °
